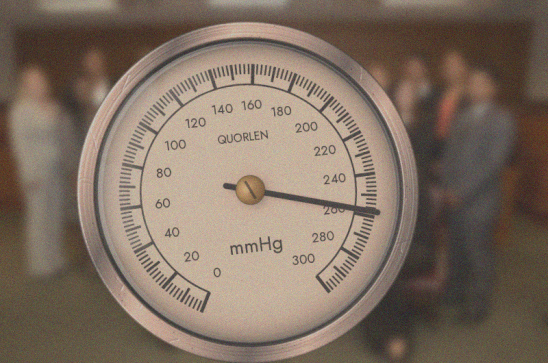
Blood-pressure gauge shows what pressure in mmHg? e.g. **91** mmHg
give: **258** mmHg
